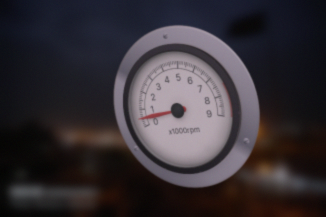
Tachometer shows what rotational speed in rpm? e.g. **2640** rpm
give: **500** rpm
